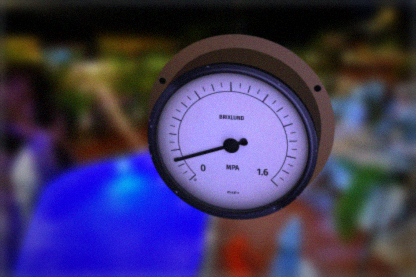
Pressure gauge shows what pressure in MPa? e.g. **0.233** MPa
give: **0.15** MPa
